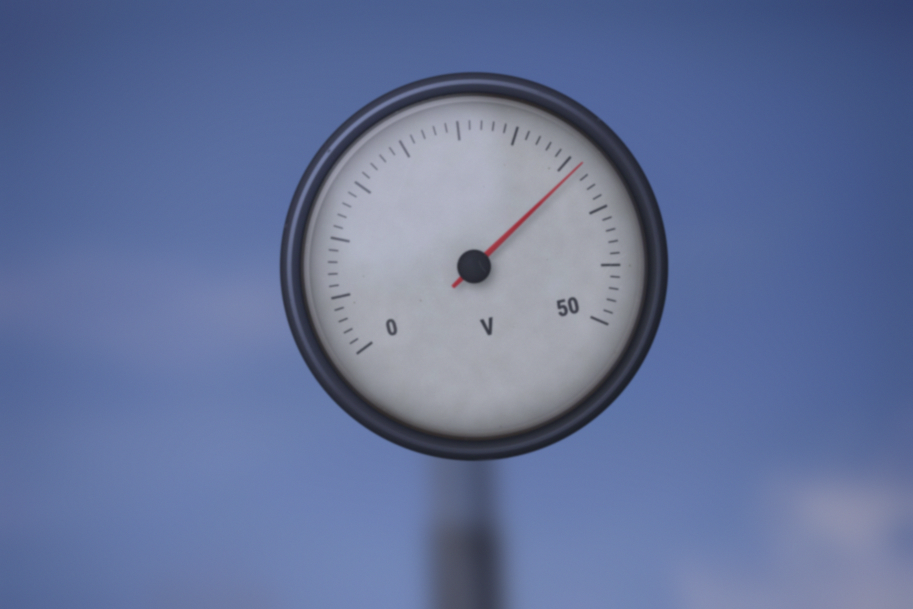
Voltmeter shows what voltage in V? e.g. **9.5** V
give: **36** V
